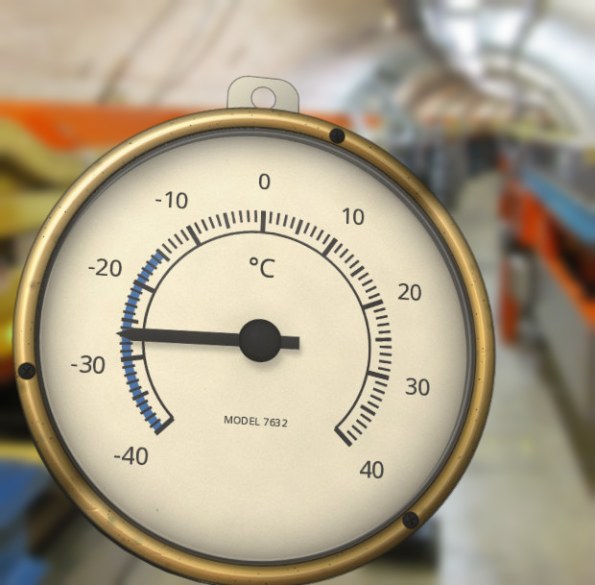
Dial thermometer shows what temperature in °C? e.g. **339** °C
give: **-27** °C
